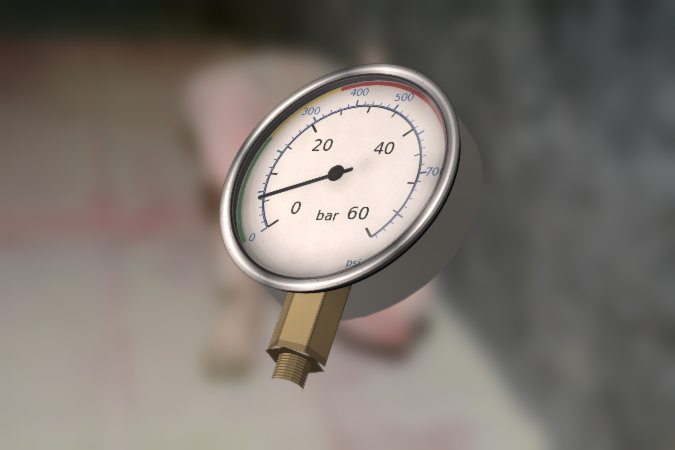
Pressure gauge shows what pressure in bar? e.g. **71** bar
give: **5** bar
